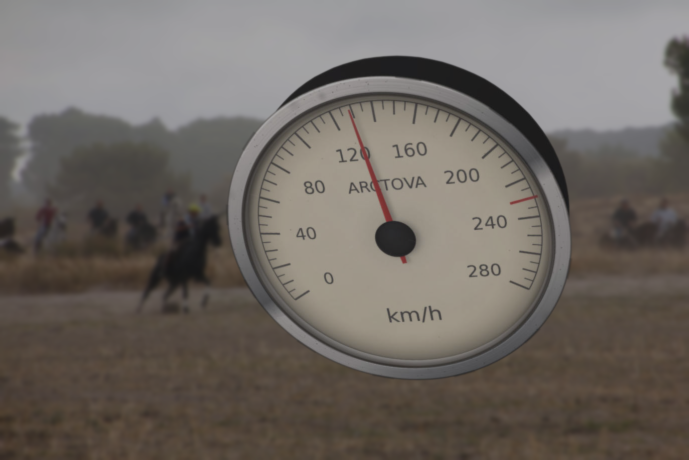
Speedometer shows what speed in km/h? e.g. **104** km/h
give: **130** km/h
